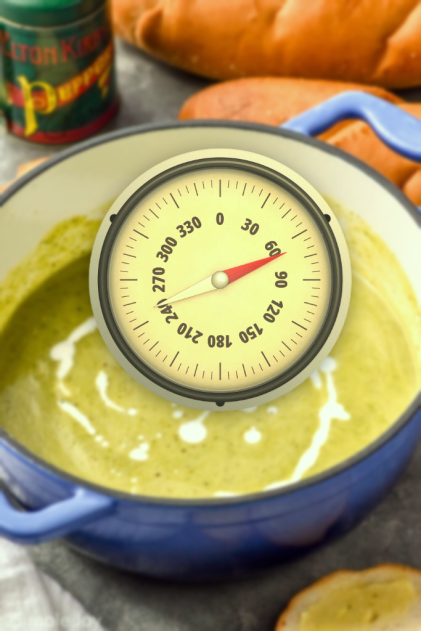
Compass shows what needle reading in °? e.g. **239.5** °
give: **67.5** °
